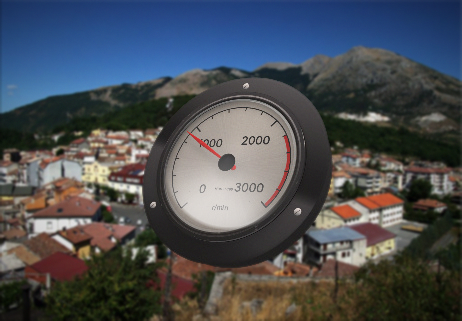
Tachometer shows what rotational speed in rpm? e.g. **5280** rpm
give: **900** rpm
